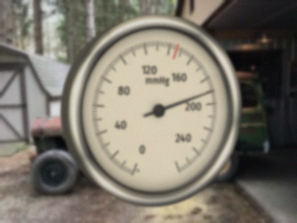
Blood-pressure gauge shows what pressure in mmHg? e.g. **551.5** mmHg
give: **190** mmHg
